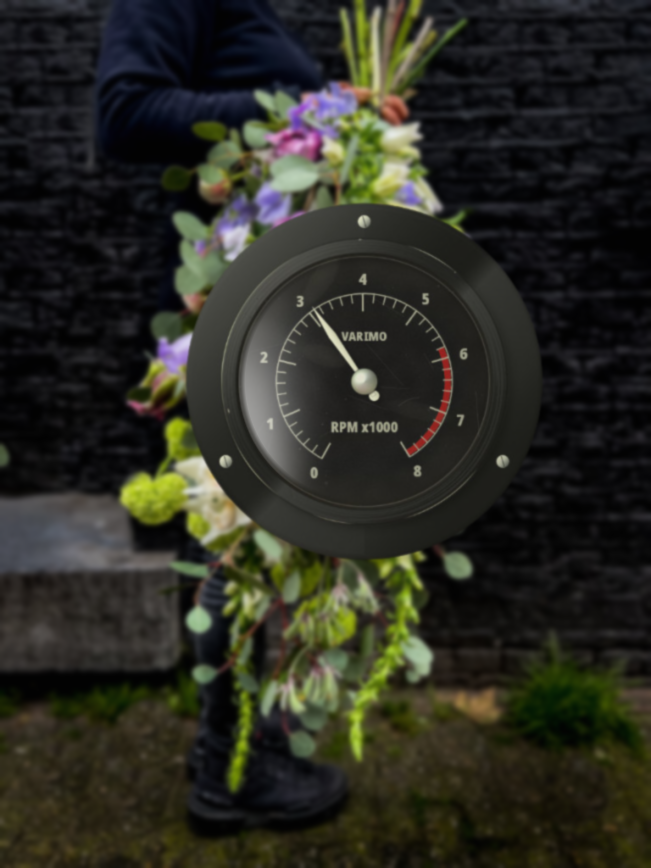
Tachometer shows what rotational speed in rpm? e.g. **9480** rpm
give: **3100** rpm
